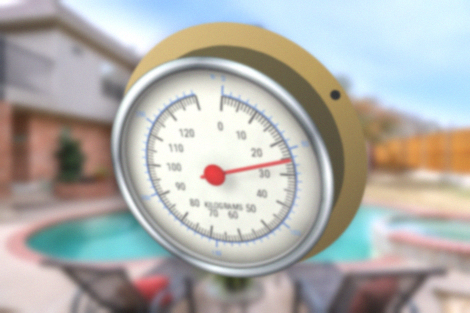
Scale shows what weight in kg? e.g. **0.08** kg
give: **25** kg
